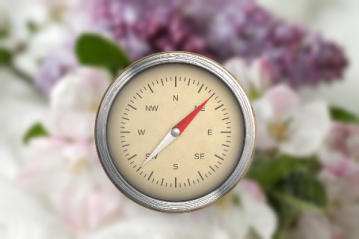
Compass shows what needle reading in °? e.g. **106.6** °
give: **45** °
